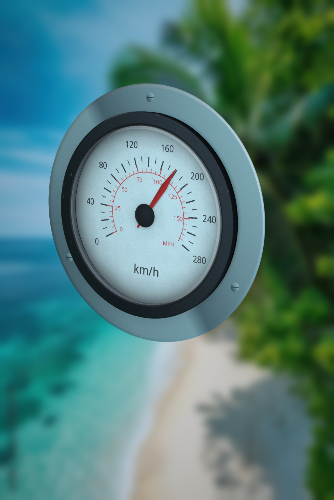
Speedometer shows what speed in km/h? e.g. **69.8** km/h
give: **180** km/h
